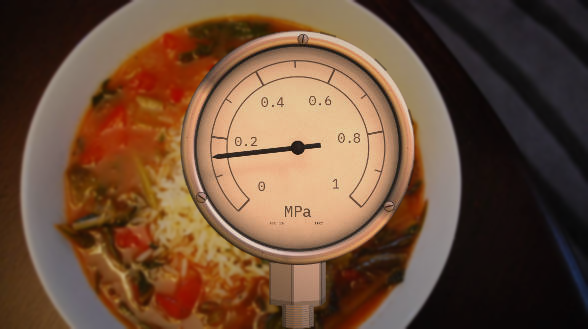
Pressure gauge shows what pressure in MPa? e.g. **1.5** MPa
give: **0.15** MPa
